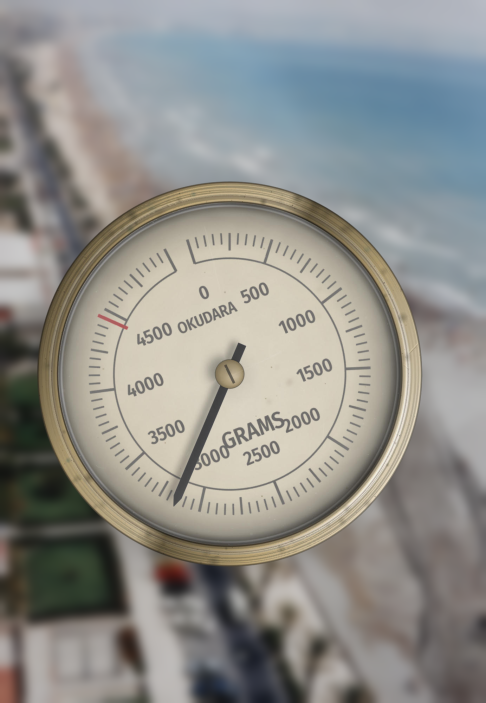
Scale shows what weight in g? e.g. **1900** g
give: **3150** g
